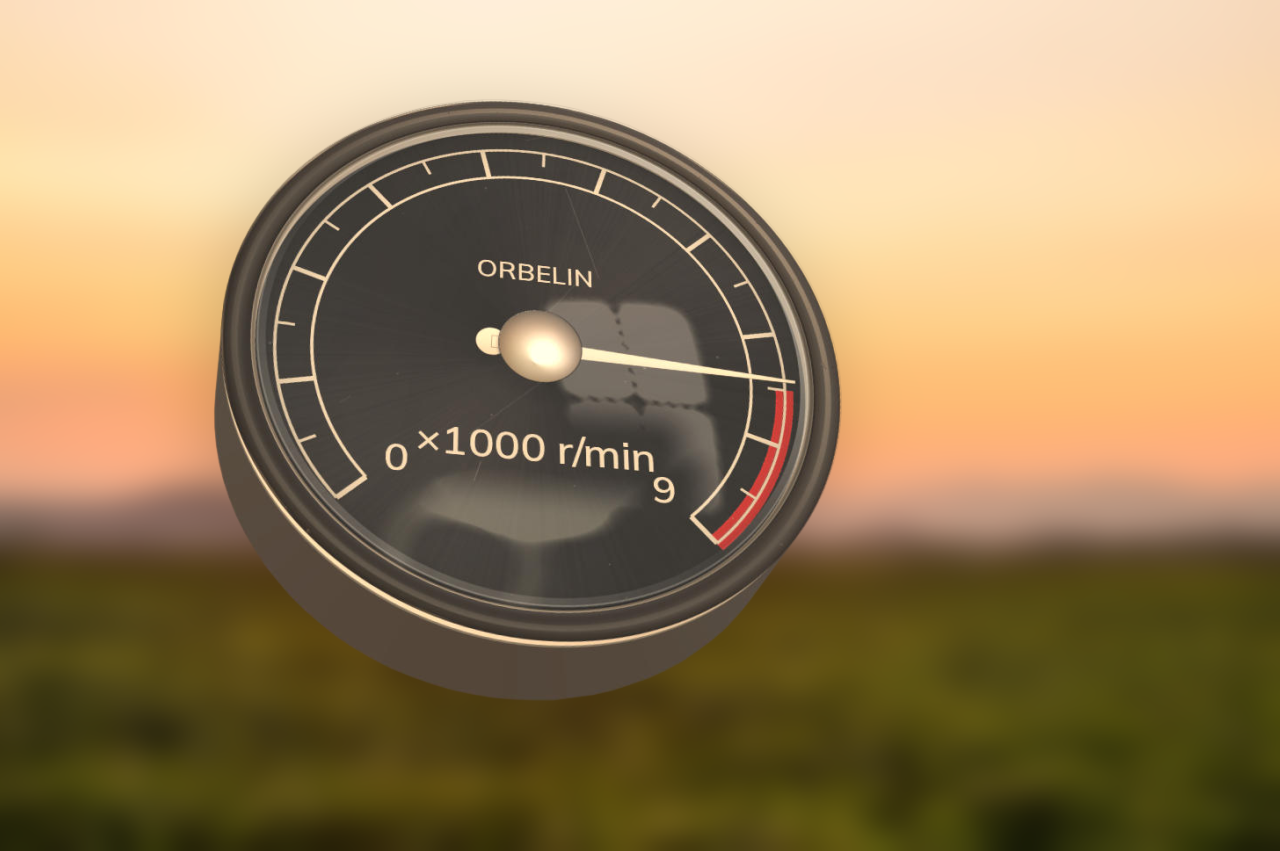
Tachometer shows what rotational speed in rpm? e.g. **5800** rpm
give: **7500** rpm
